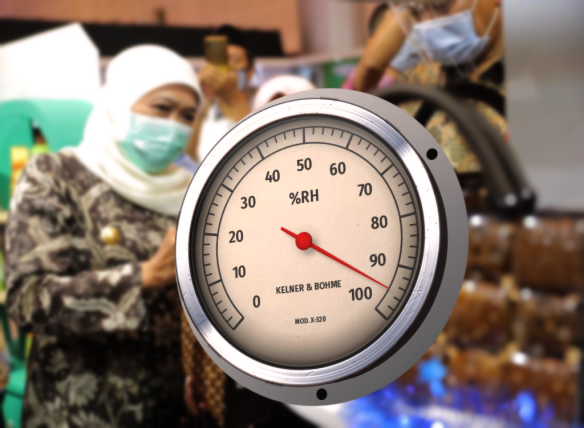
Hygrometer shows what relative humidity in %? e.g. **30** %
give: **95** %
